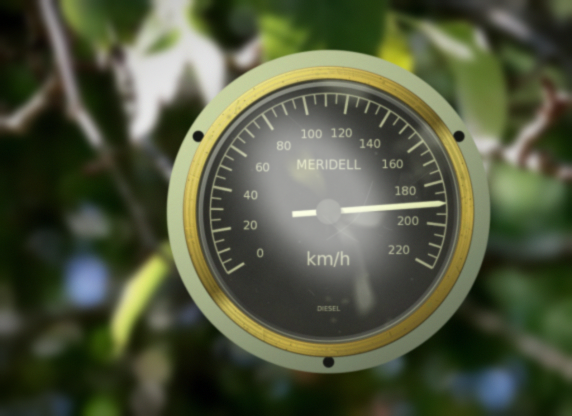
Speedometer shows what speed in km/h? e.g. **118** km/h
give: **190** km/h
